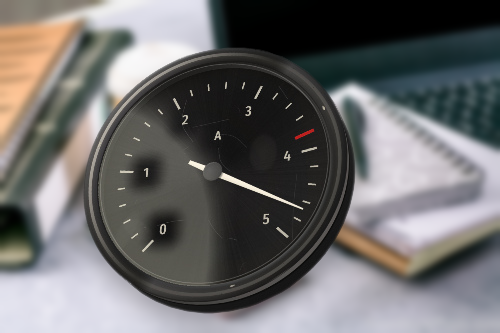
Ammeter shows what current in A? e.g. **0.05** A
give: **4.7** A
